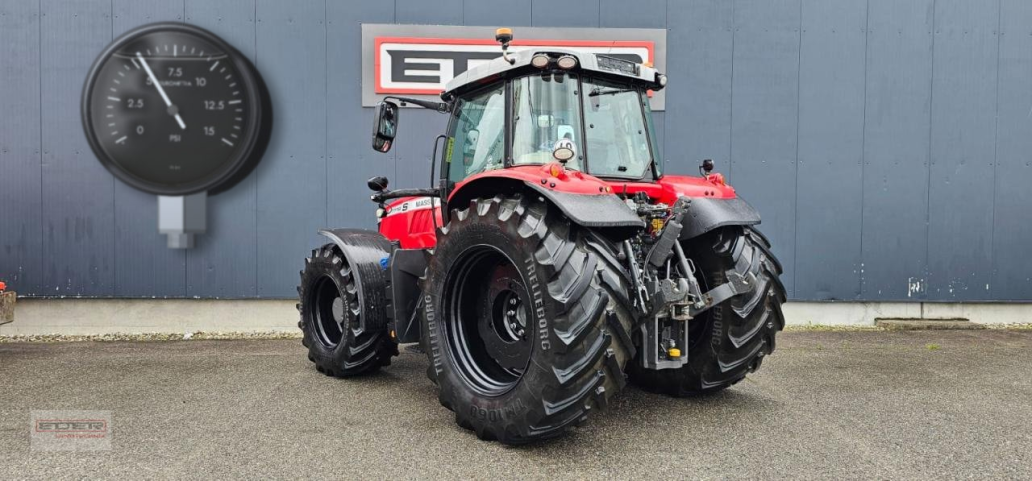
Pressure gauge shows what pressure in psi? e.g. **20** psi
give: **5.5** psi
